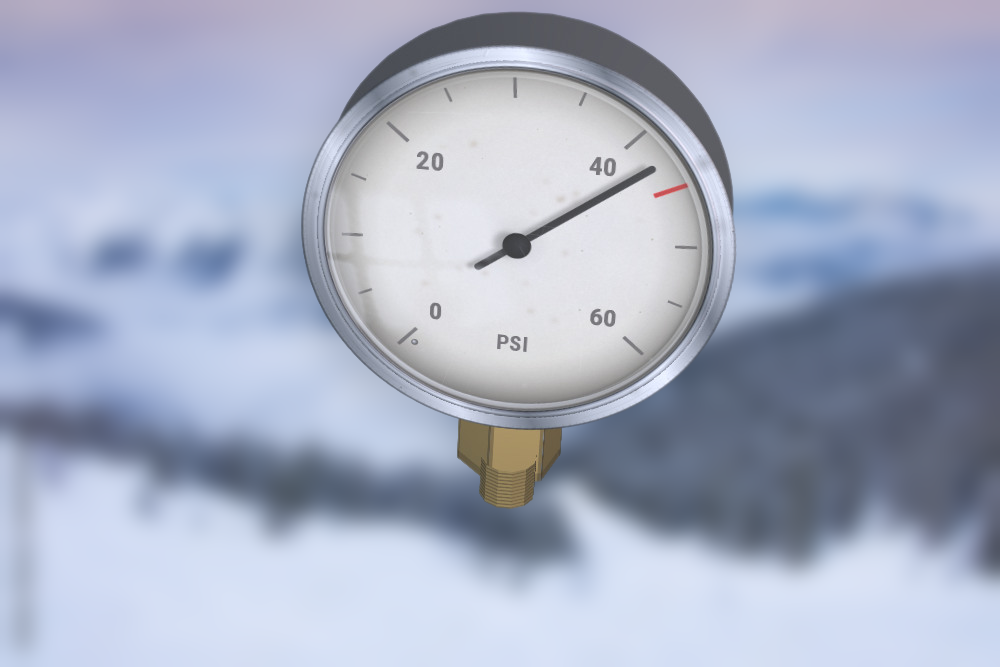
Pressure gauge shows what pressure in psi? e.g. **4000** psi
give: **42.5** psi
